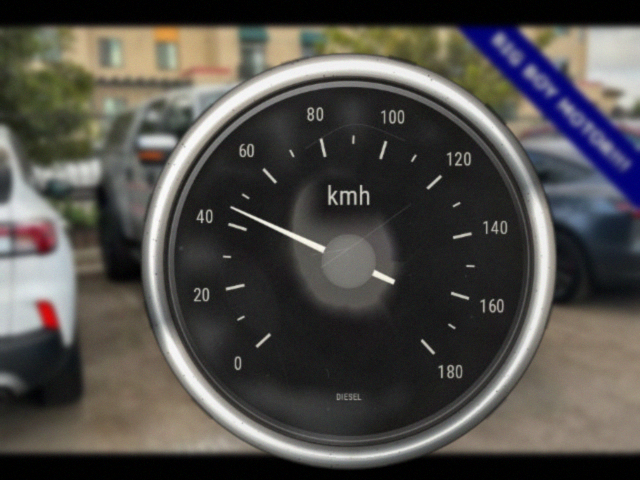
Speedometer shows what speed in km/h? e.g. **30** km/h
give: **45** km/h
